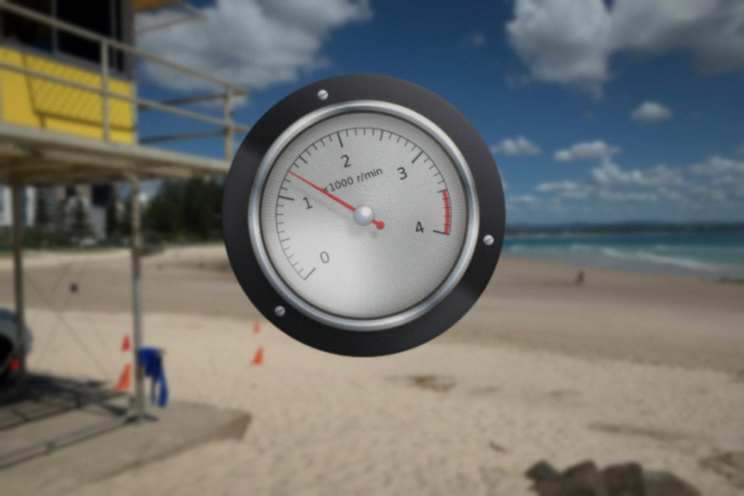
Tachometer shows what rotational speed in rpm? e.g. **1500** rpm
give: **1300** rpm
